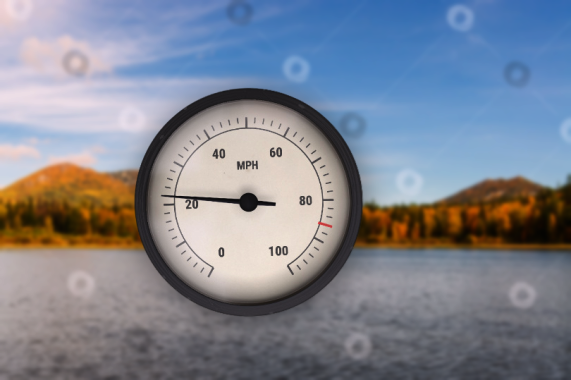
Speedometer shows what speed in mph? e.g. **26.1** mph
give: **22** mph
